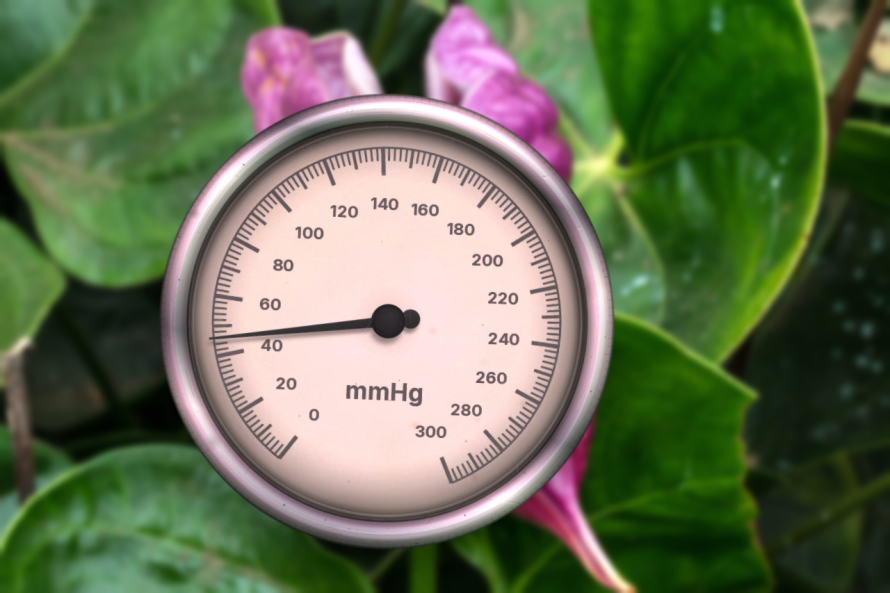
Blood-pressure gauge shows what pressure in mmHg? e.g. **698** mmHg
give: **46** mmHg
